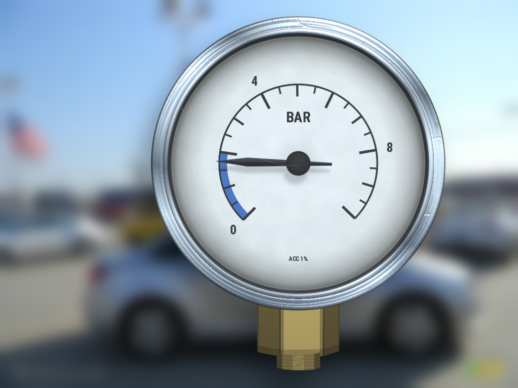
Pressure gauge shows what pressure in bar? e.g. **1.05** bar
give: **1.75** bar
